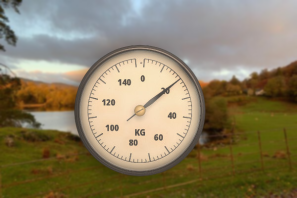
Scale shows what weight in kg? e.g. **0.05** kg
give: **20** kg
